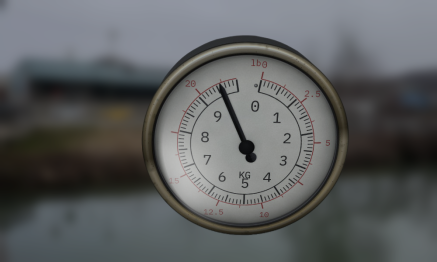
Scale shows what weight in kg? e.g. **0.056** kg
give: **9.6** kg
